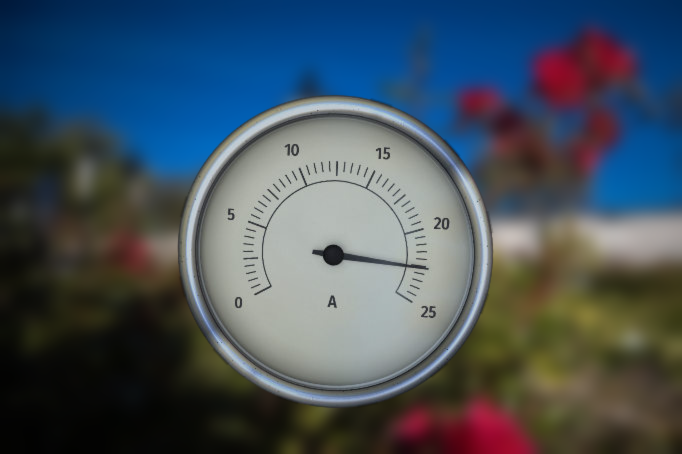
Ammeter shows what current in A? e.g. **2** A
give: **22.5** A
